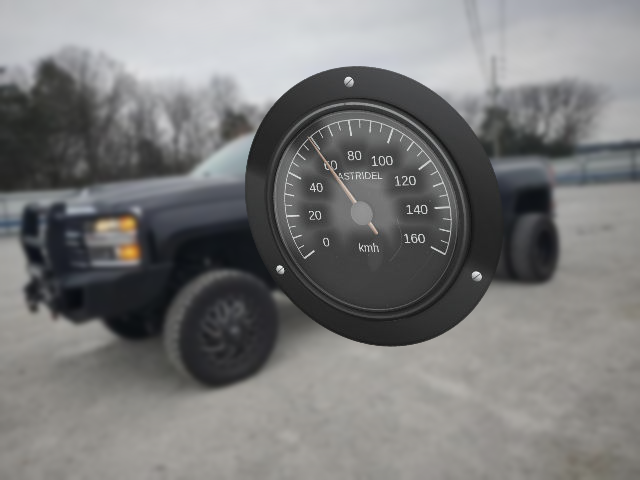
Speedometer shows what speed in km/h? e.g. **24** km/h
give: **60** km/h
